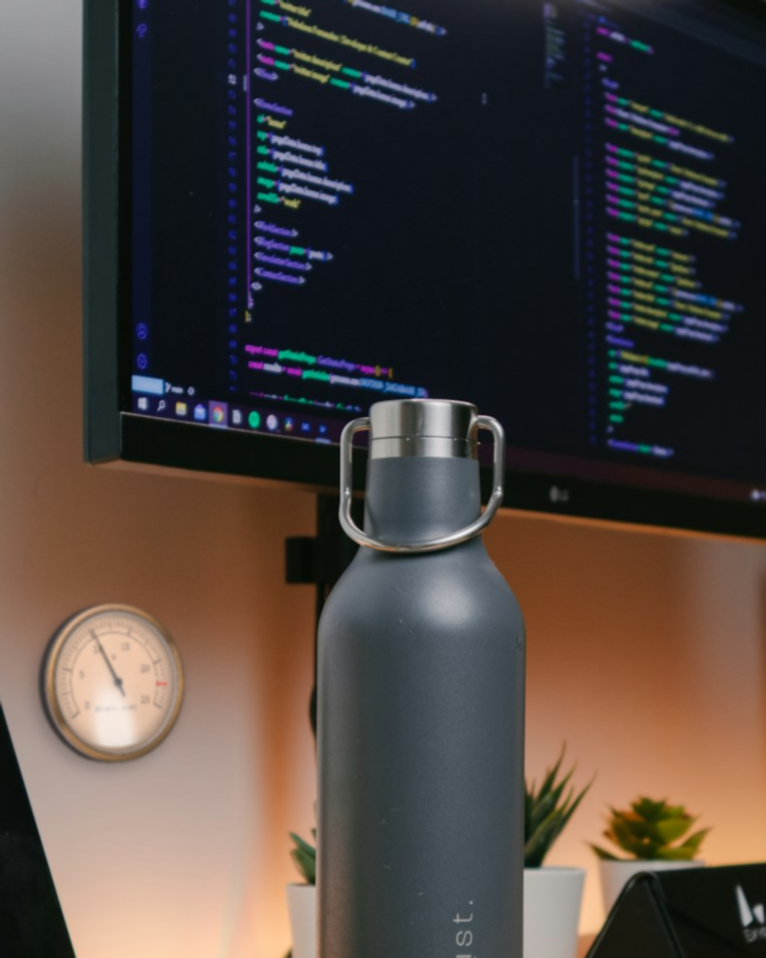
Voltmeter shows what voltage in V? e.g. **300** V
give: **10** V
